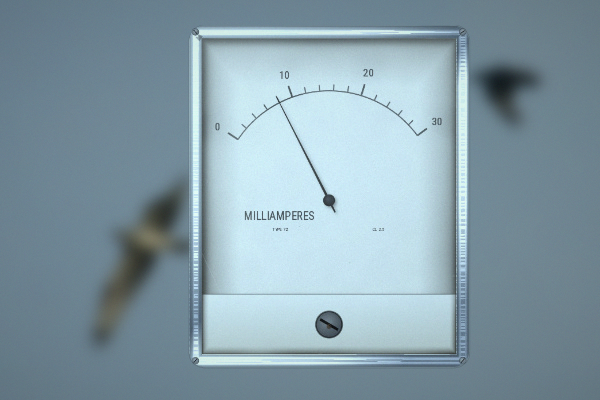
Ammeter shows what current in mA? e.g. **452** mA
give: **8** mA
